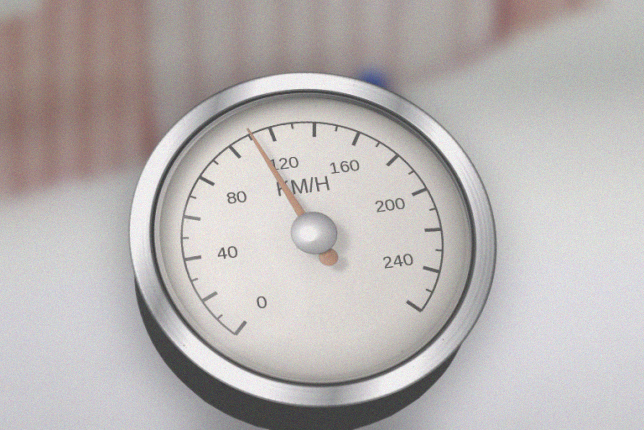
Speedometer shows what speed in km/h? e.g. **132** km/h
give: **110** km/h
